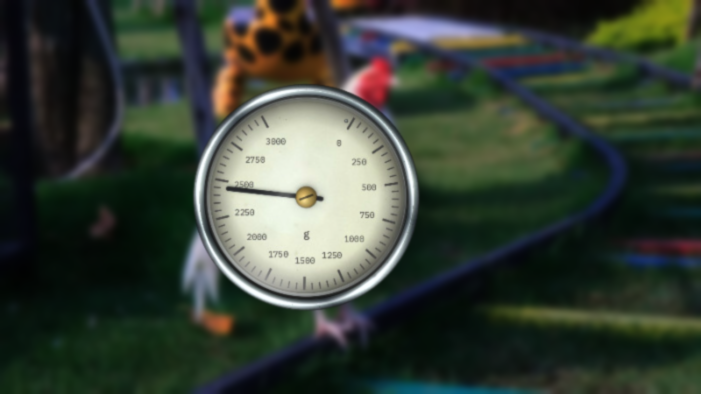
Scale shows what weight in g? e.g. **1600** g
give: **2450** g
